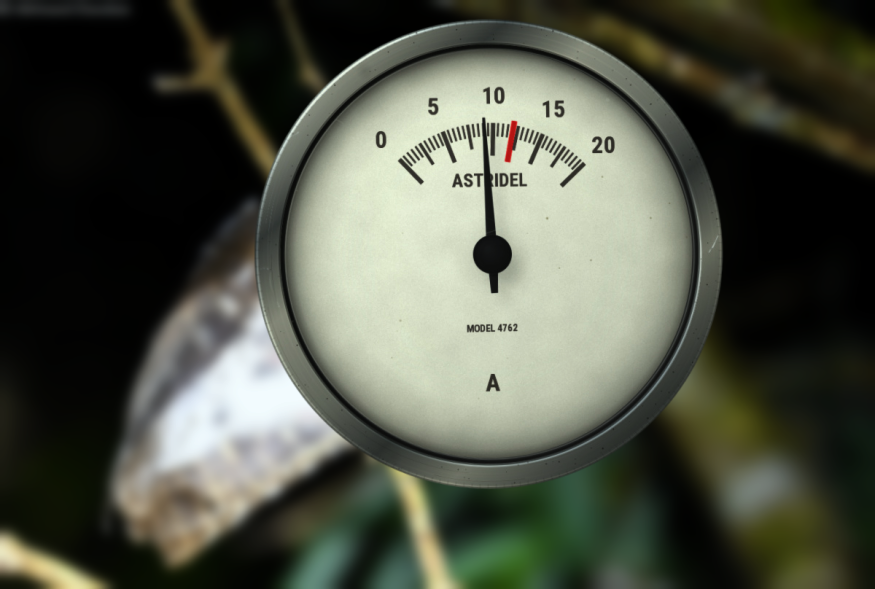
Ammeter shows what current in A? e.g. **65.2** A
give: **9** A
